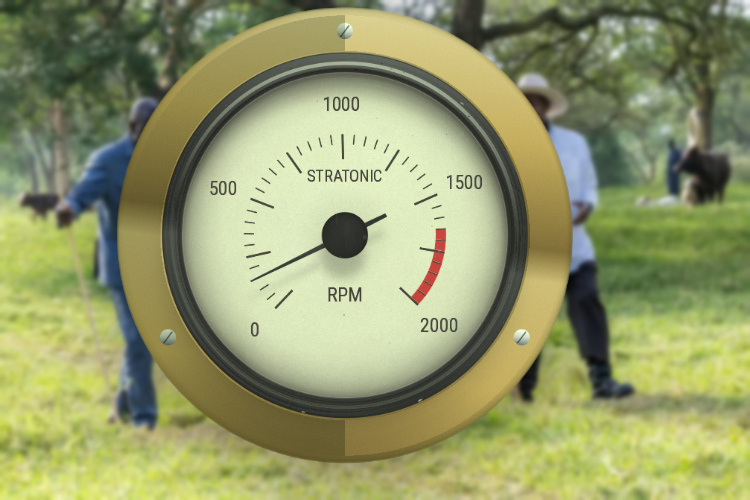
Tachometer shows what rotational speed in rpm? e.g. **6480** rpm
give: **150** rpm
